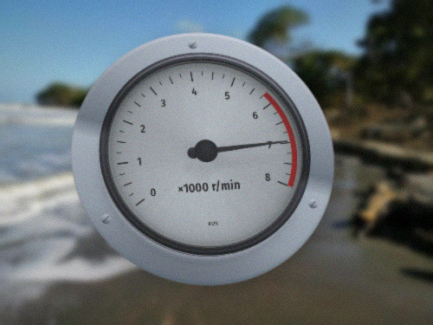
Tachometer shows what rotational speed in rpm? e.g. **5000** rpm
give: **7000** rpm
